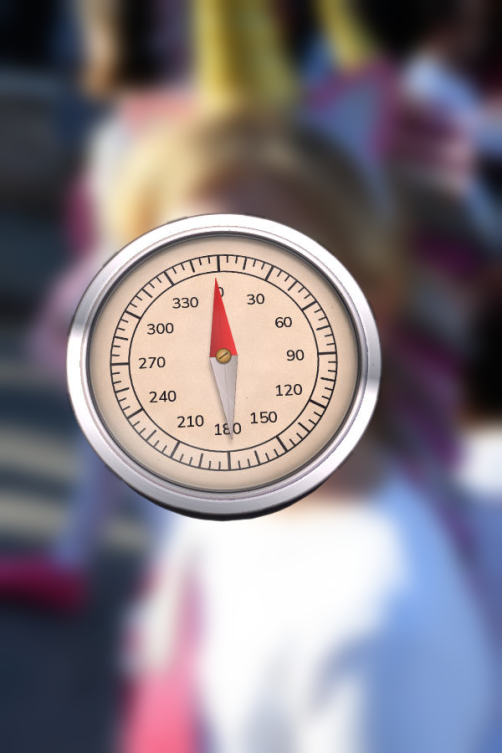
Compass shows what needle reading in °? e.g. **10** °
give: **357.5** °
